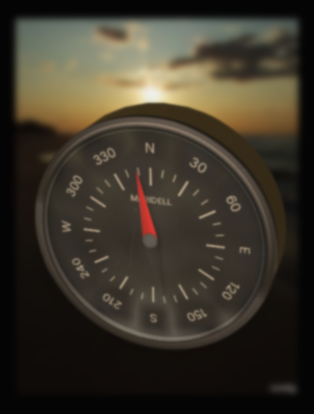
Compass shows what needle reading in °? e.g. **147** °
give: **350** °
